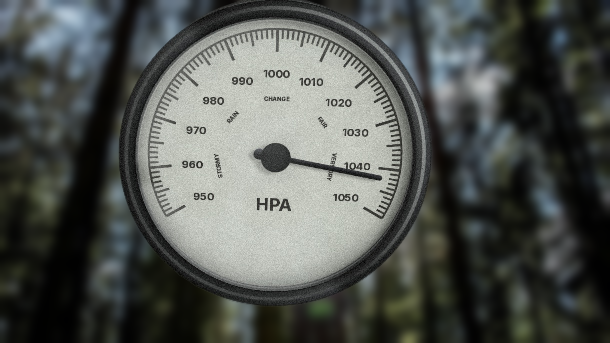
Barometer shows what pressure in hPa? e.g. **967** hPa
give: **1042** hPa
